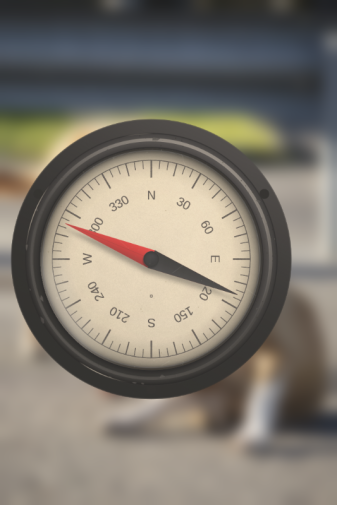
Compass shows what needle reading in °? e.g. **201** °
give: **292.5** °
